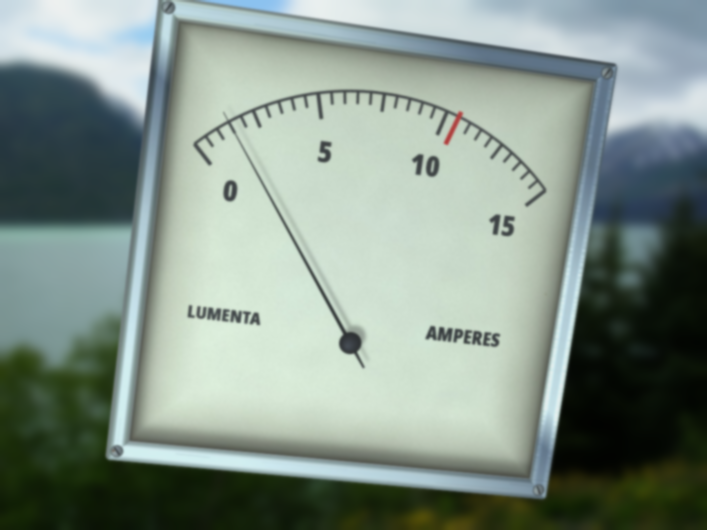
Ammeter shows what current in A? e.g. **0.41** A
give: **1.5** A
